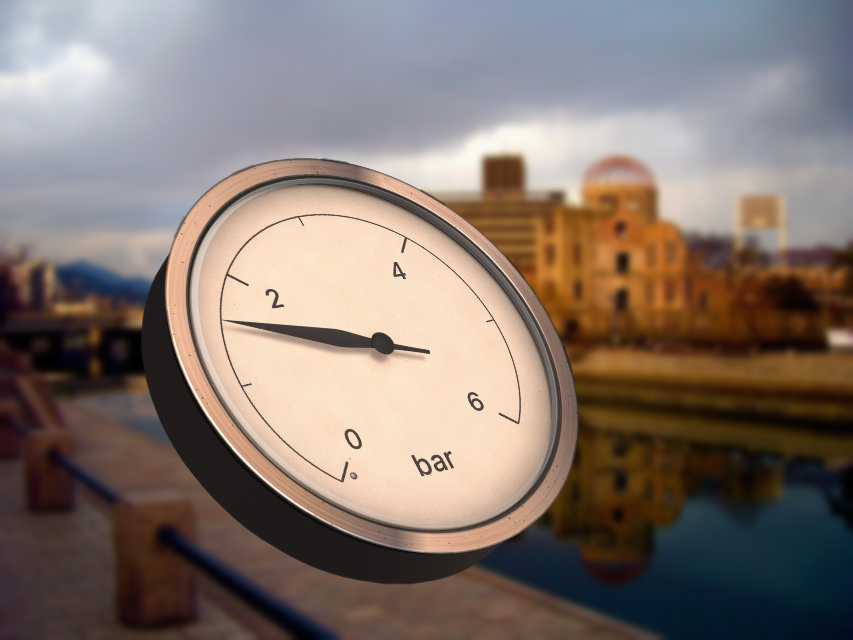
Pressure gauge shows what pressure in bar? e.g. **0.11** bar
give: **1.5** bar
